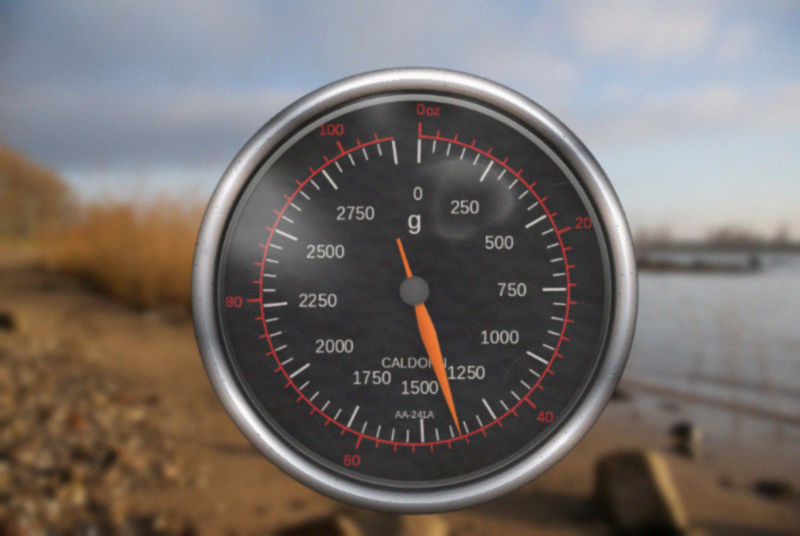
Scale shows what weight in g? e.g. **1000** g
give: **1375** g
